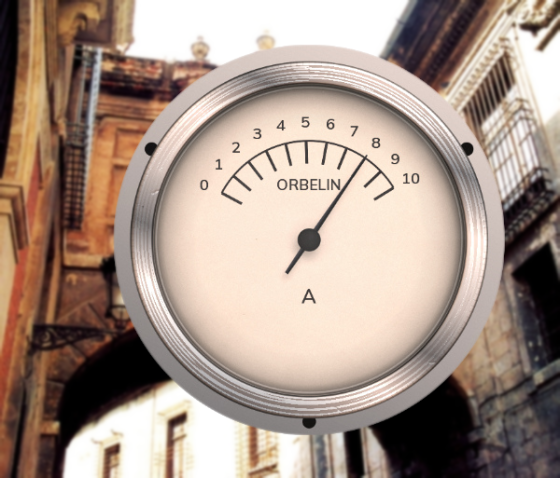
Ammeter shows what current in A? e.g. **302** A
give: **8** A
